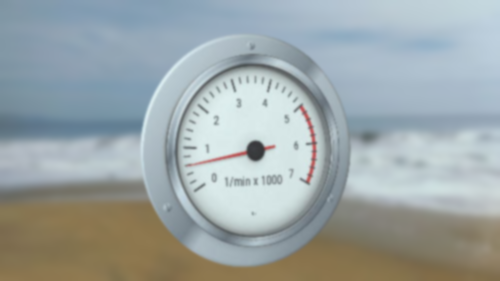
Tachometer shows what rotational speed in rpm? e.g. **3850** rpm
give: **600** rpm
